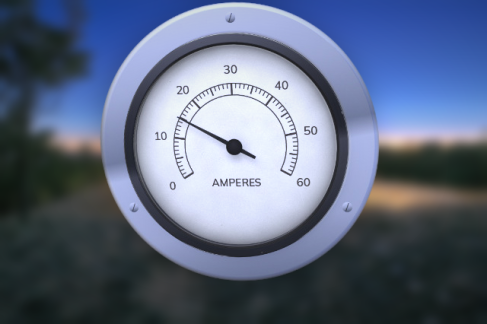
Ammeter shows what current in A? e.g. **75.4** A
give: **15** A
